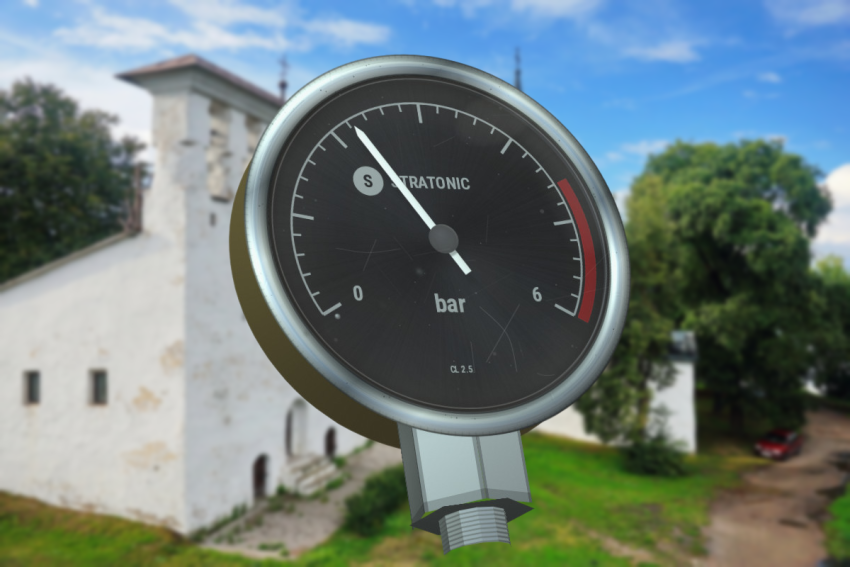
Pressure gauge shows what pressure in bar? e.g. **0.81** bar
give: **2.2** bar
